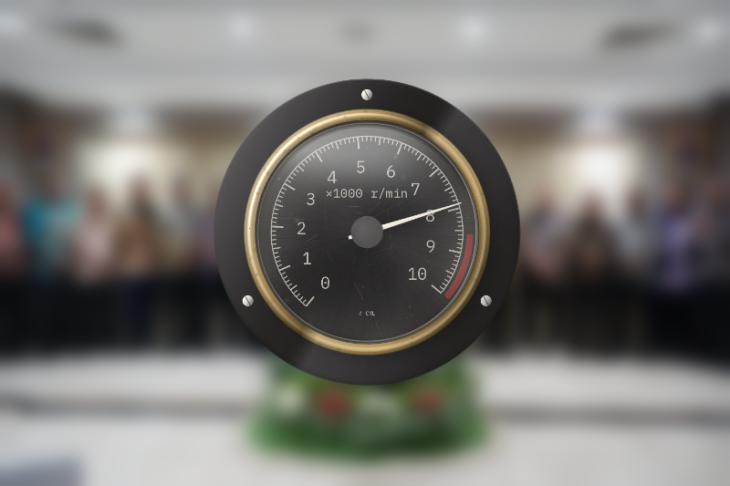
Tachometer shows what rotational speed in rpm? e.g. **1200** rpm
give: **7900** rpm
